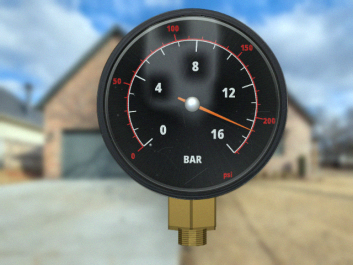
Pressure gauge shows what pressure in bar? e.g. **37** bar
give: **14.5** bar
